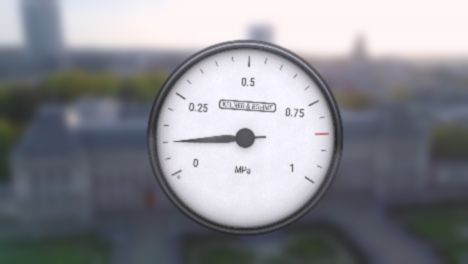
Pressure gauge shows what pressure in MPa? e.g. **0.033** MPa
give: **0.1** MPa
